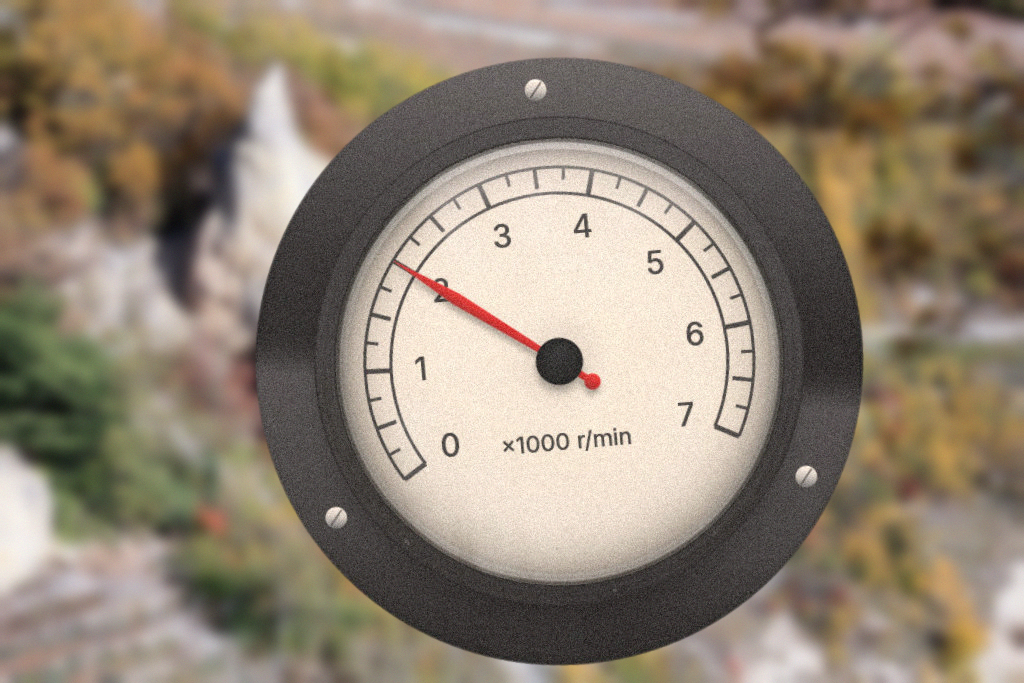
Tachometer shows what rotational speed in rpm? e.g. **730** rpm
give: **2000** rpm
